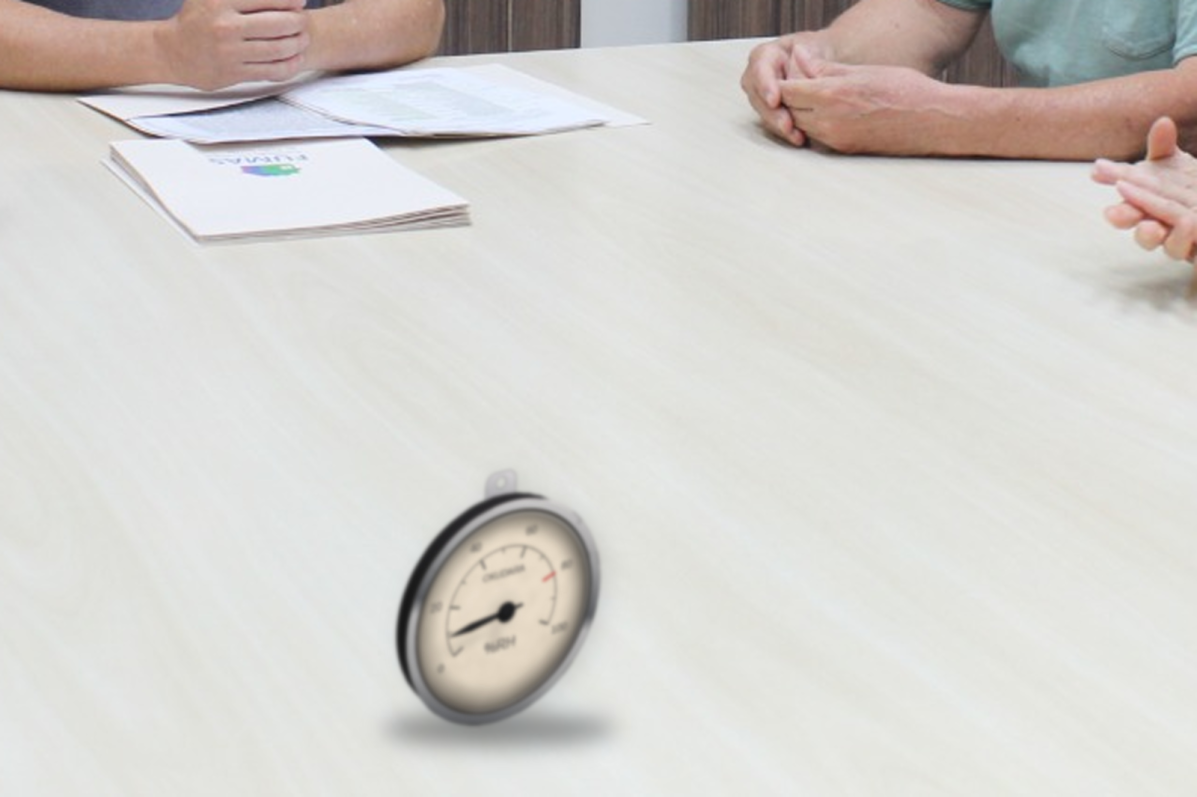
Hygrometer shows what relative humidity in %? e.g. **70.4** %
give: **10** %
